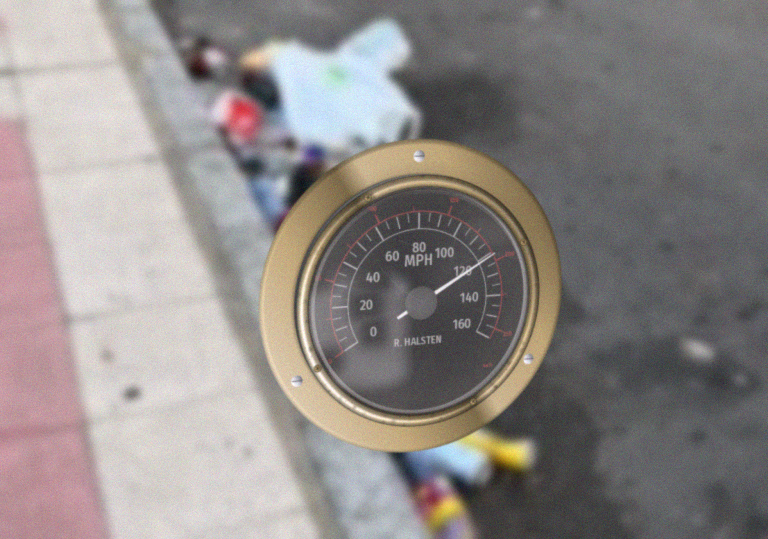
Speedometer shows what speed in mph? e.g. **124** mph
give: **120** mph
